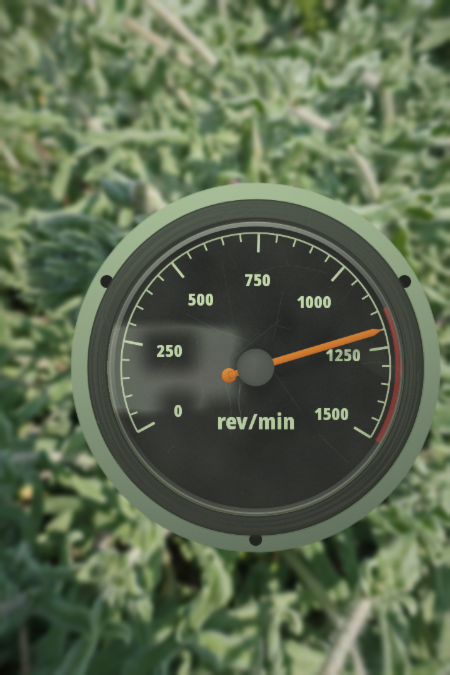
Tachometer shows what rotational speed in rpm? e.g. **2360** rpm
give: **1200** rpm
